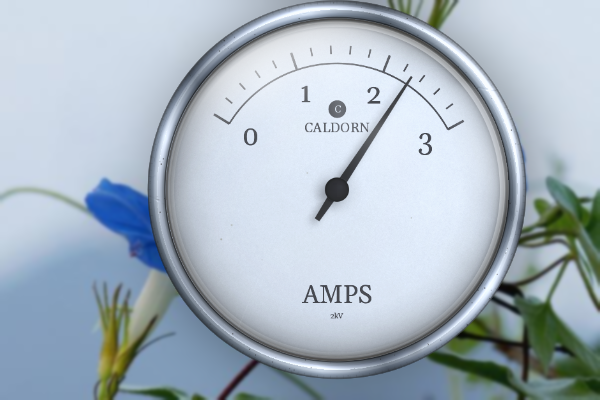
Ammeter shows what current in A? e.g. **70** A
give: **2.3** A
